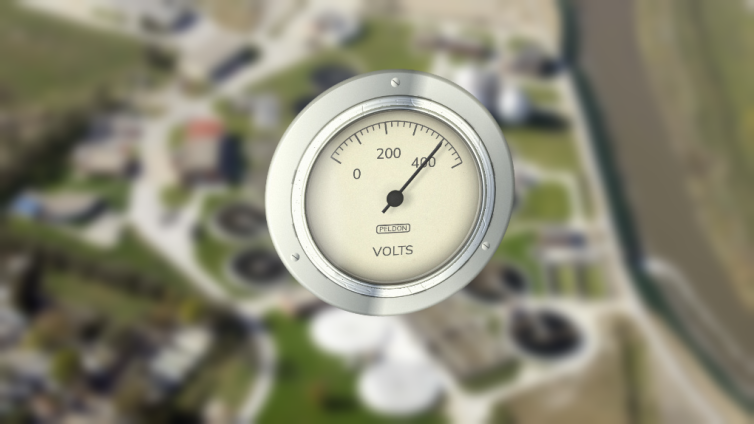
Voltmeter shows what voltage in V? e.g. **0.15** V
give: **400** V
